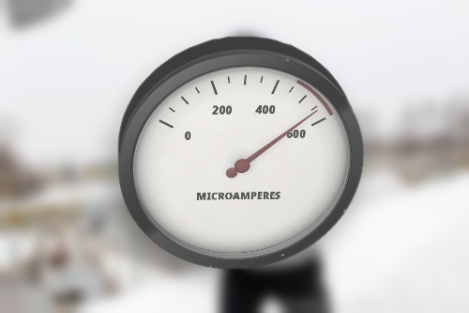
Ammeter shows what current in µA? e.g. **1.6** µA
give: **550** µA
